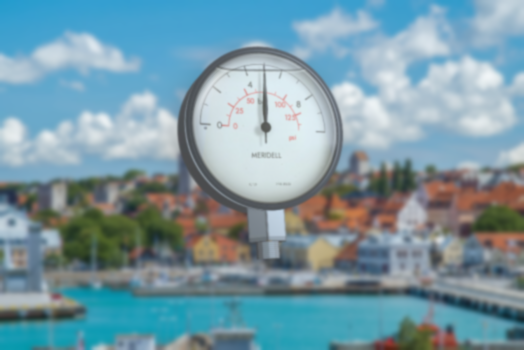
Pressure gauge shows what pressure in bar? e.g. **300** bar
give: **5** bar
